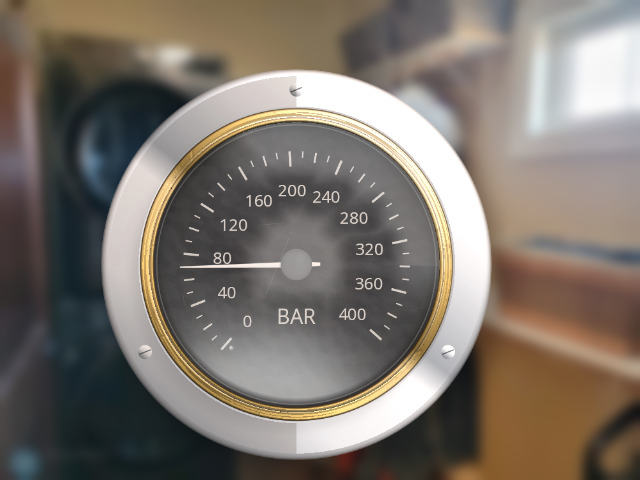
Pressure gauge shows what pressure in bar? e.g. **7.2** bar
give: **70** bar
